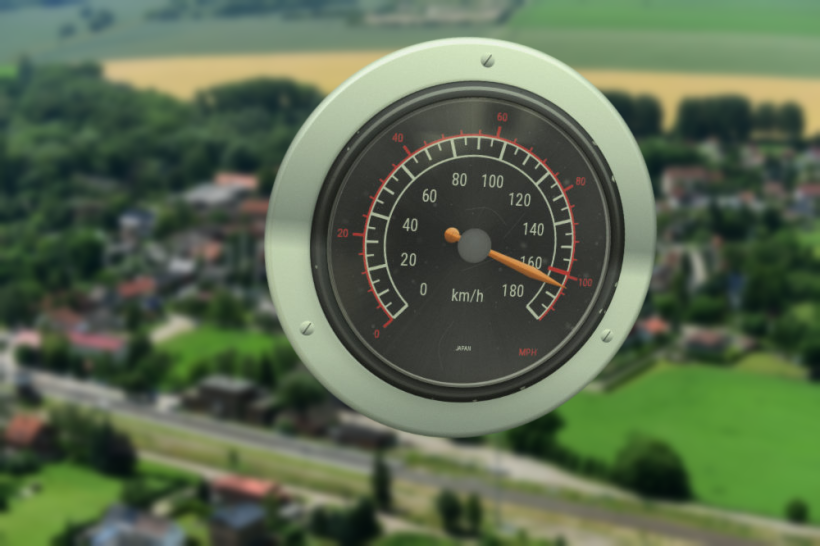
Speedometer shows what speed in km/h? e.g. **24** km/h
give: **165** km/h
